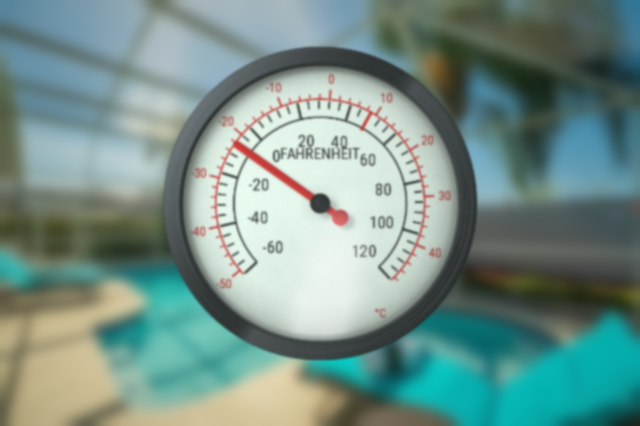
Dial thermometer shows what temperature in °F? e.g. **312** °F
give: **-8** °F
